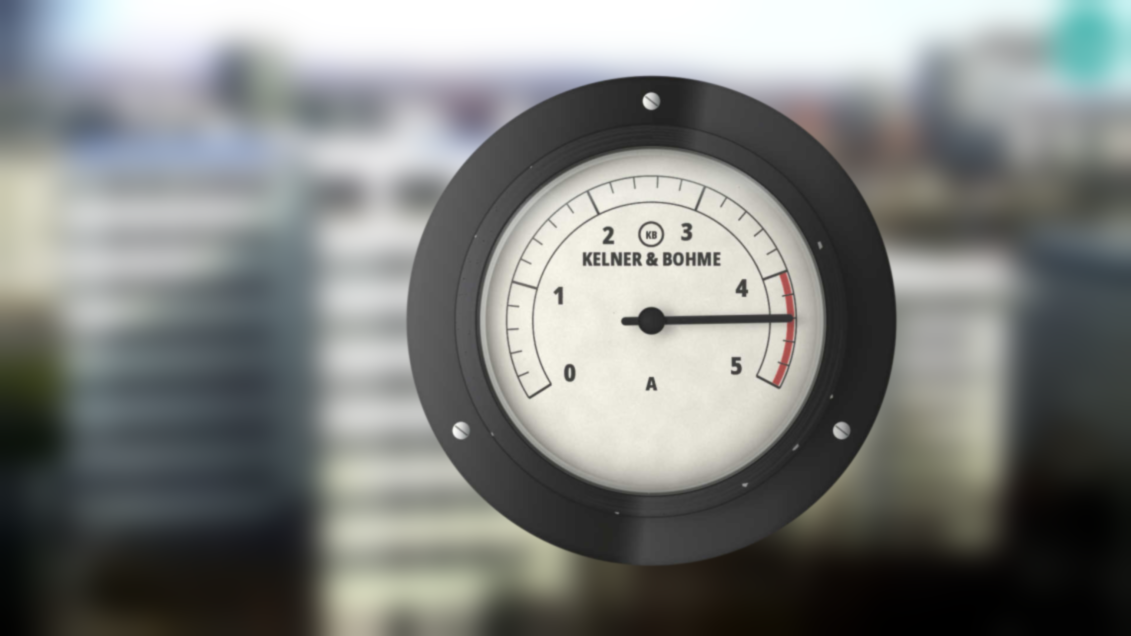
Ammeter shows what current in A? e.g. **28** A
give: **4.4** A
